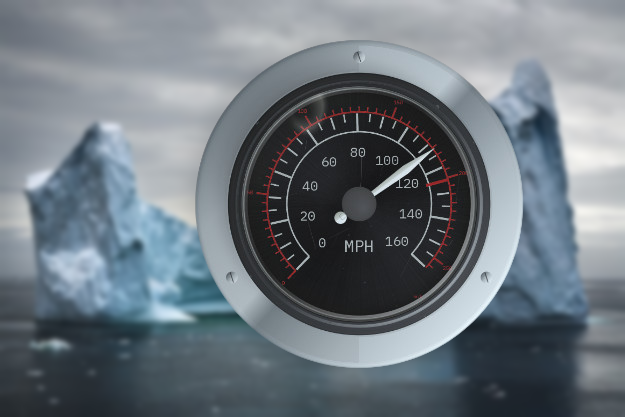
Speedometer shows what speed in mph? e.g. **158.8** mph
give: **112.5** mph
